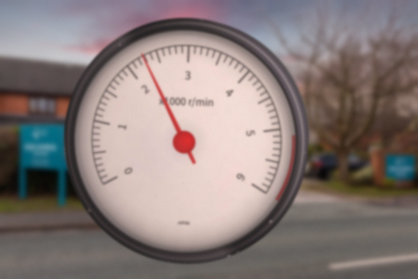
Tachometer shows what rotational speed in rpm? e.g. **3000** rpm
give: **2300** rpm
